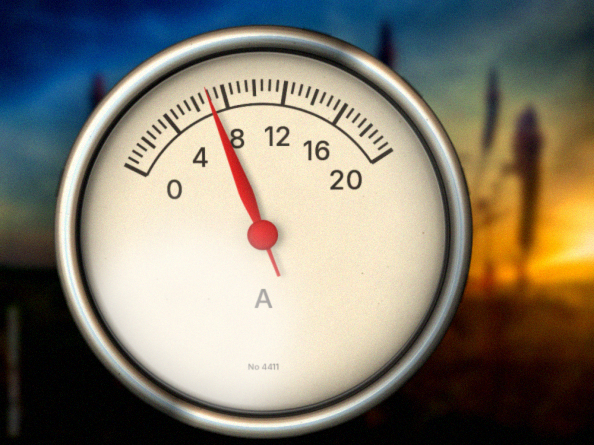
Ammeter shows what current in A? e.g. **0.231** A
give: **7** A
